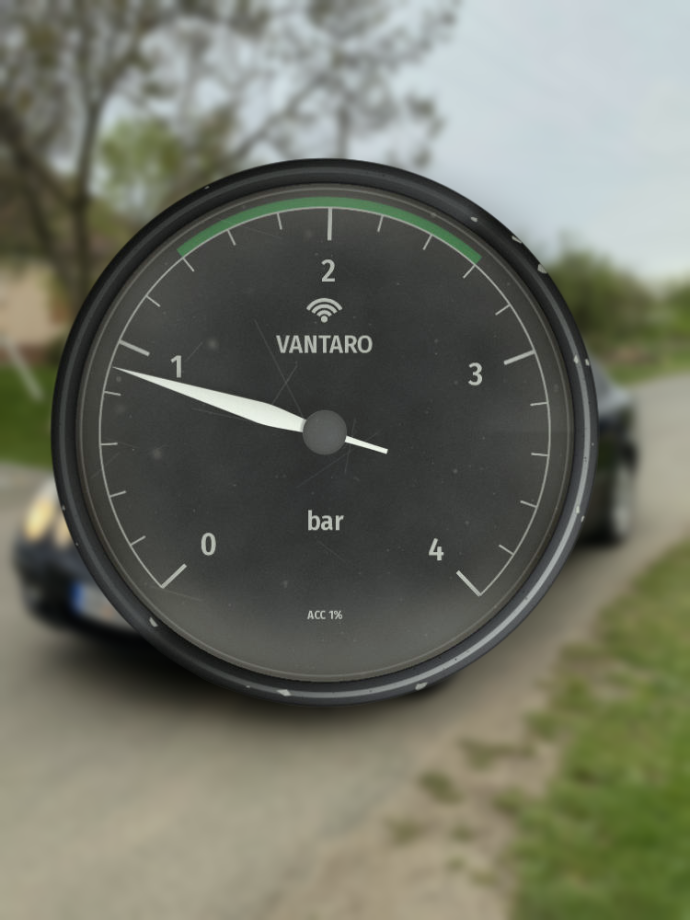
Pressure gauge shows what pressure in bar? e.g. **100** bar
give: **0.9** bar
